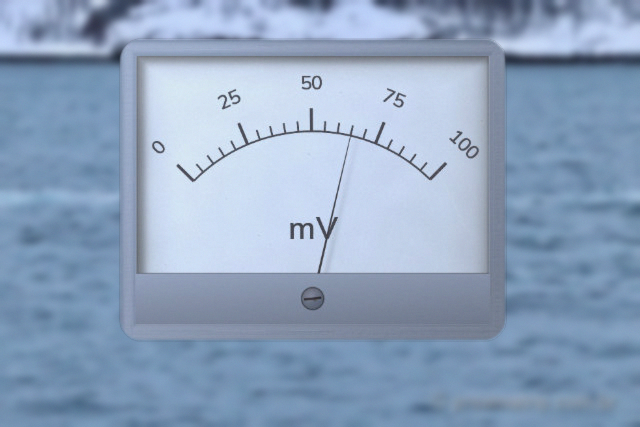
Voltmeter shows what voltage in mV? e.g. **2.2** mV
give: **65** mV
